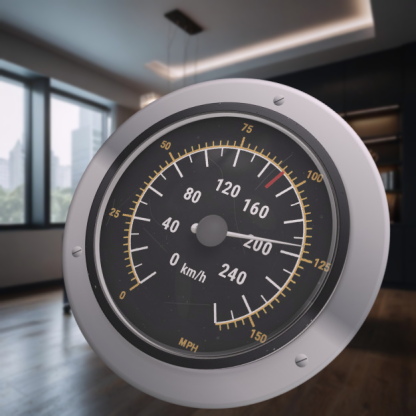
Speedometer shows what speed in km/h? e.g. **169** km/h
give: **195** km/h
